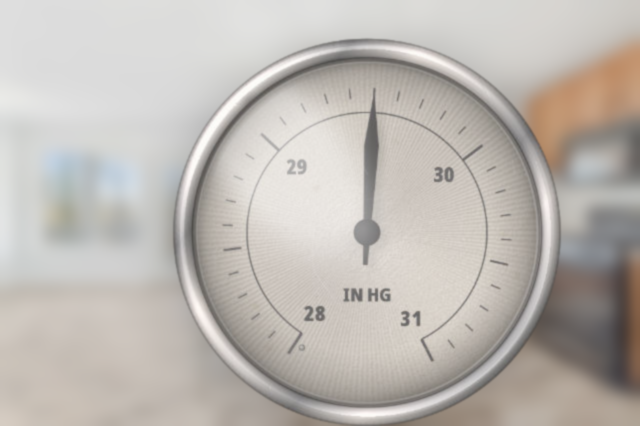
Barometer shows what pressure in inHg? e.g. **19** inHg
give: **29.5** inHg
